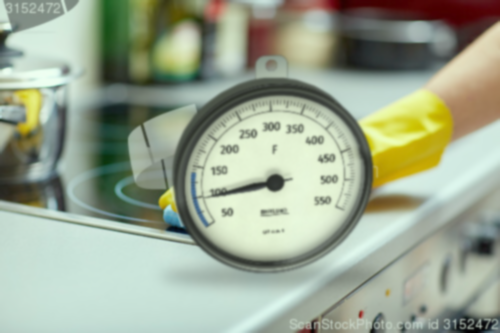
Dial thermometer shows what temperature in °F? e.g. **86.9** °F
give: **100** °F
